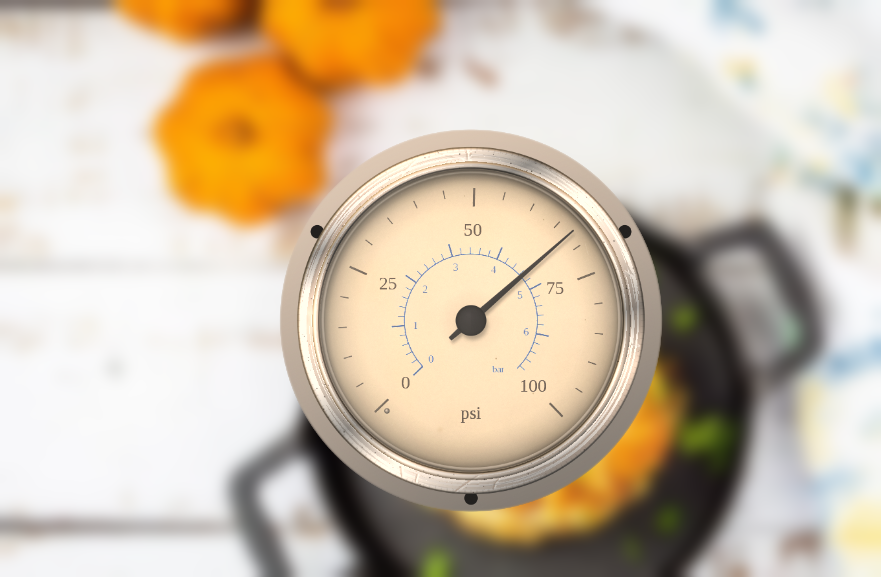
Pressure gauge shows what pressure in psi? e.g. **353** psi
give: **67.5** psi
